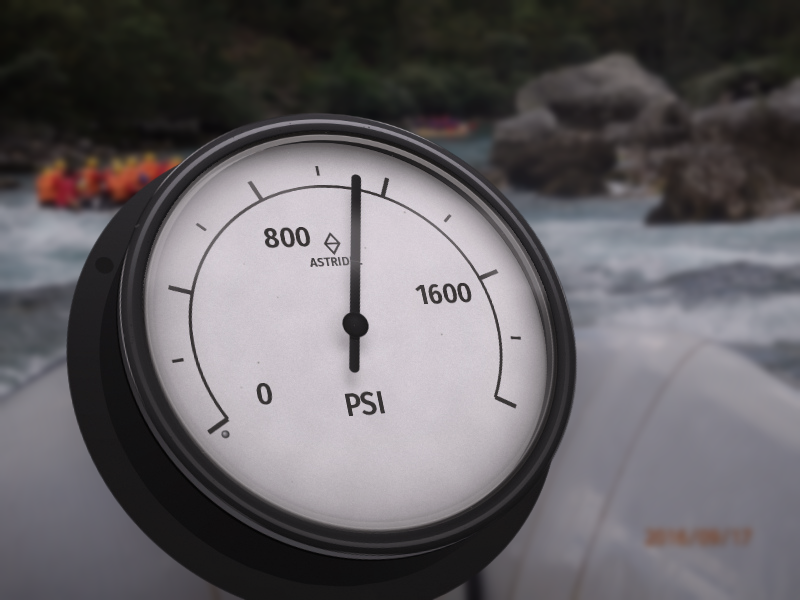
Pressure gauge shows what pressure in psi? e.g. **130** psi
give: **1100** psi
